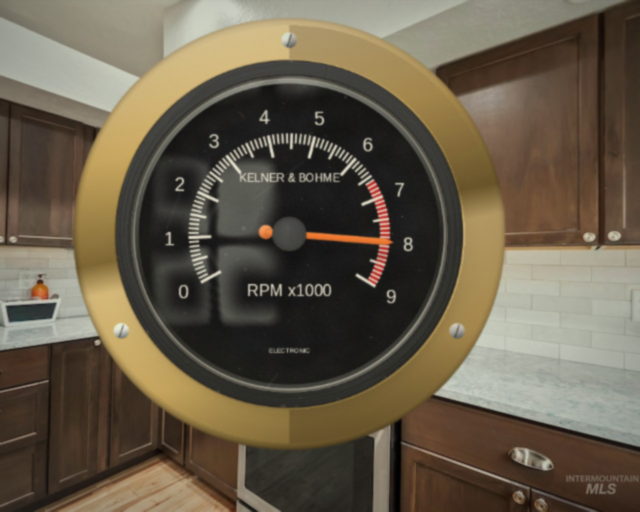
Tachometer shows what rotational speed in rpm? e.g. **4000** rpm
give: **8000** rpm
